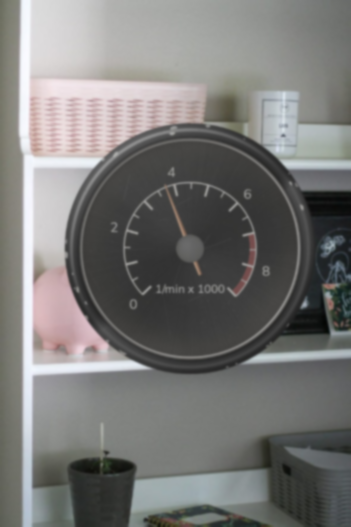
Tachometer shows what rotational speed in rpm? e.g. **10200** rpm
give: **3750** rpm
